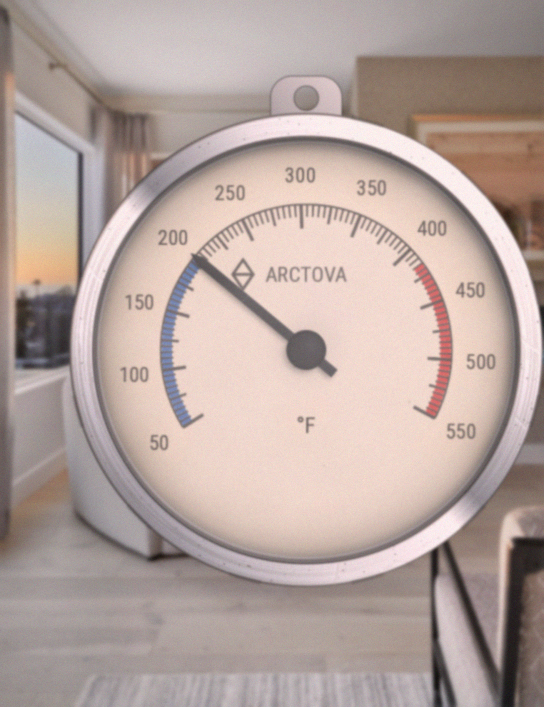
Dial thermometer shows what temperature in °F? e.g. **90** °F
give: **200** °F
